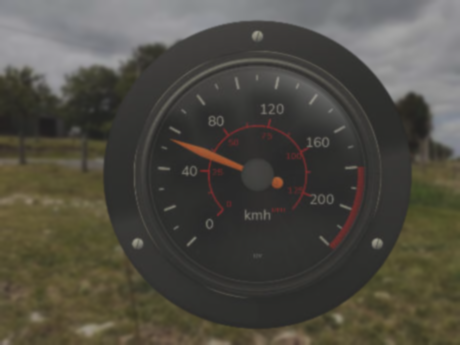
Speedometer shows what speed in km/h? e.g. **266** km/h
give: **55** km/h
